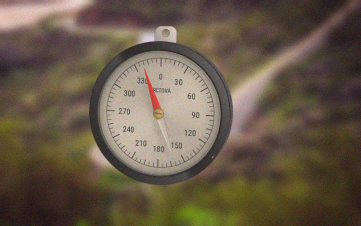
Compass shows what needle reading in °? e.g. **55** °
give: **340** °
